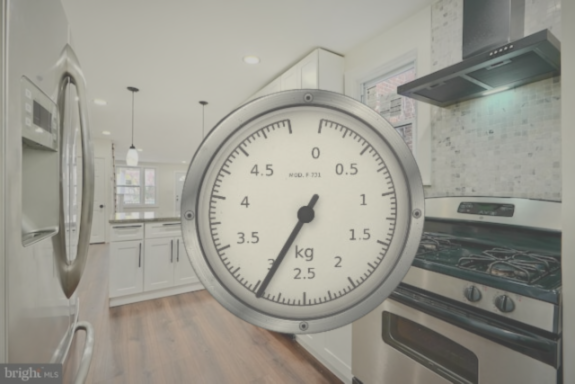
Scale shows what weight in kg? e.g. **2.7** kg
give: **2.95** kg
